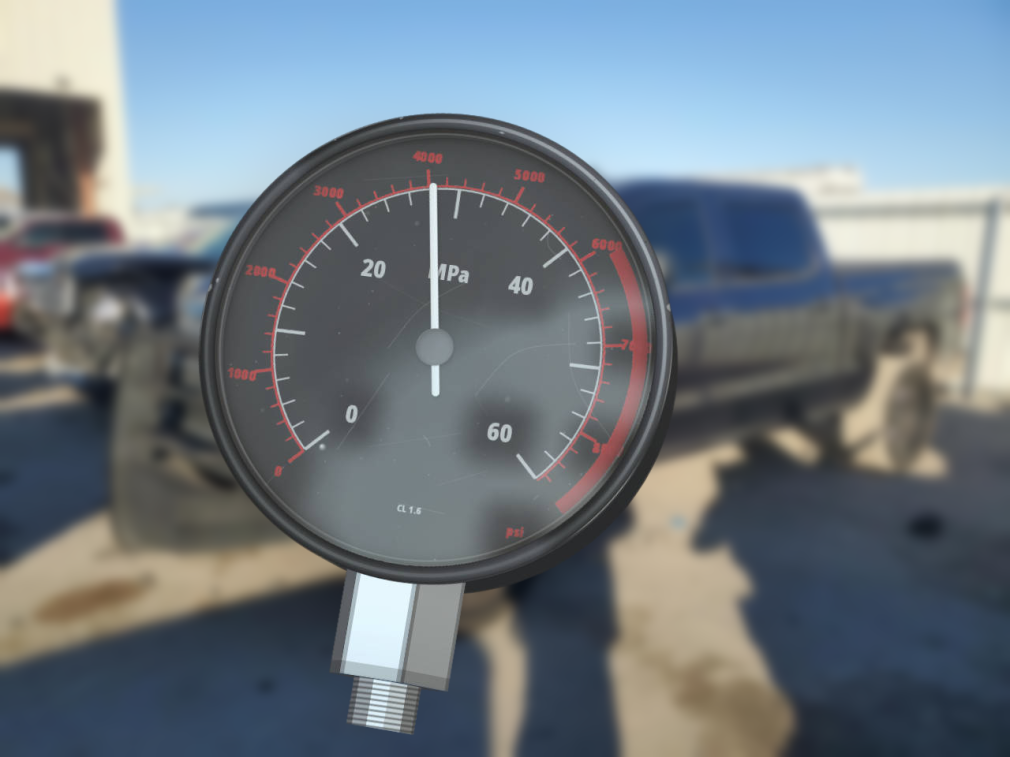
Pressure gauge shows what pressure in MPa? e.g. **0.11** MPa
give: **28** MPa
